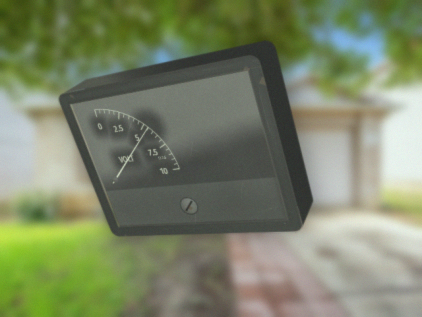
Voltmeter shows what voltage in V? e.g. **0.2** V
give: **5.5** V
